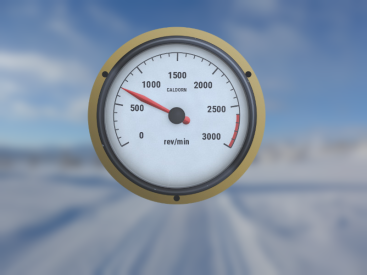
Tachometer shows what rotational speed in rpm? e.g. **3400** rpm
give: **700** rpm
